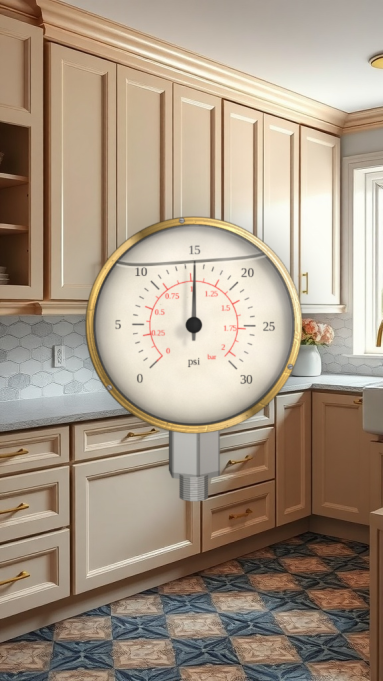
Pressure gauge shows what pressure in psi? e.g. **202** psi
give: **15** psi
